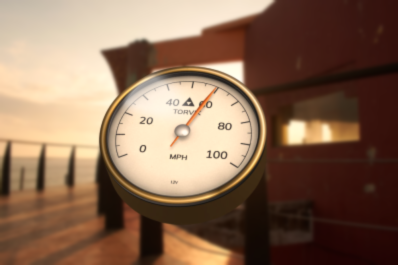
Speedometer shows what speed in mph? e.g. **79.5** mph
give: **60** mph
